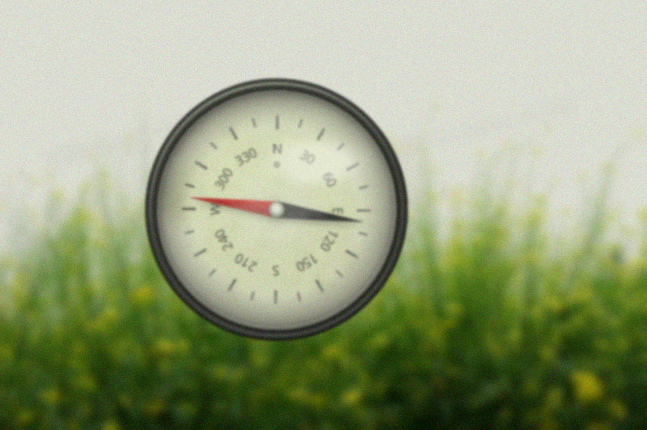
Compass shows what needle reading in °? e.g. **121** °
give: **277.5** °
